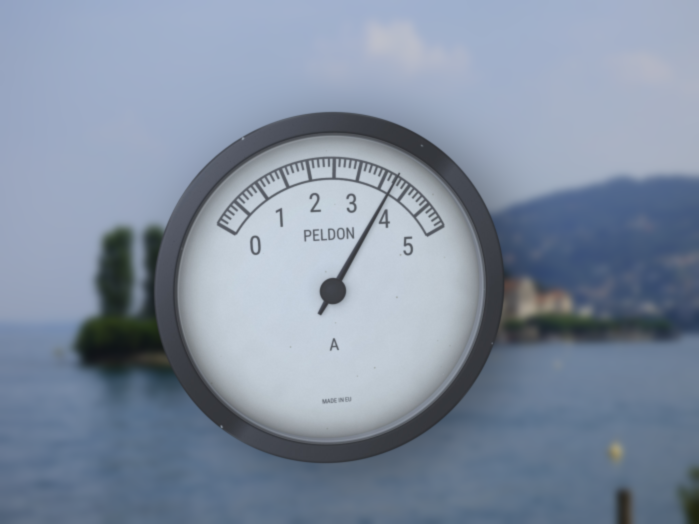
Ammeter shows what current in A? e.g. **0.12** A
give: **3.7** A
